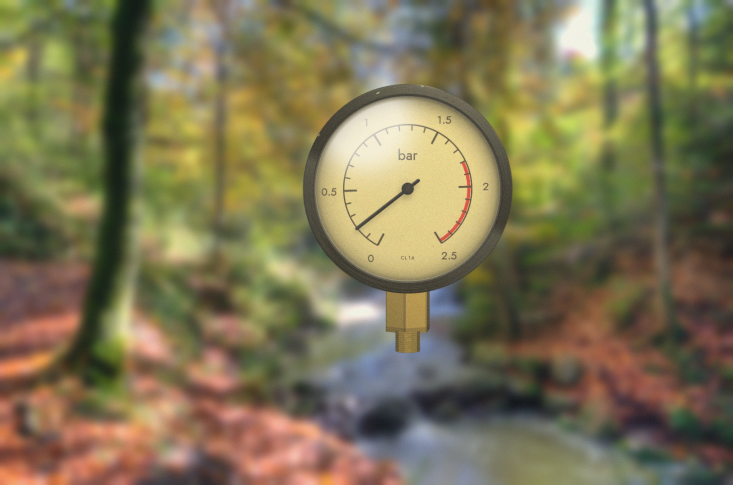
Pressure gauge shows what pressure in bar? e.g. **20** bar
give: **0.2** bar
